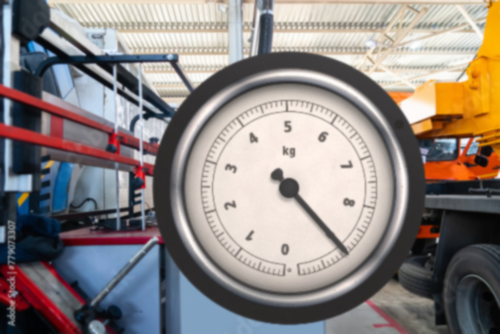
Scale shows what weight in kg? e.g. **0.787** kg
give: **9** kg
